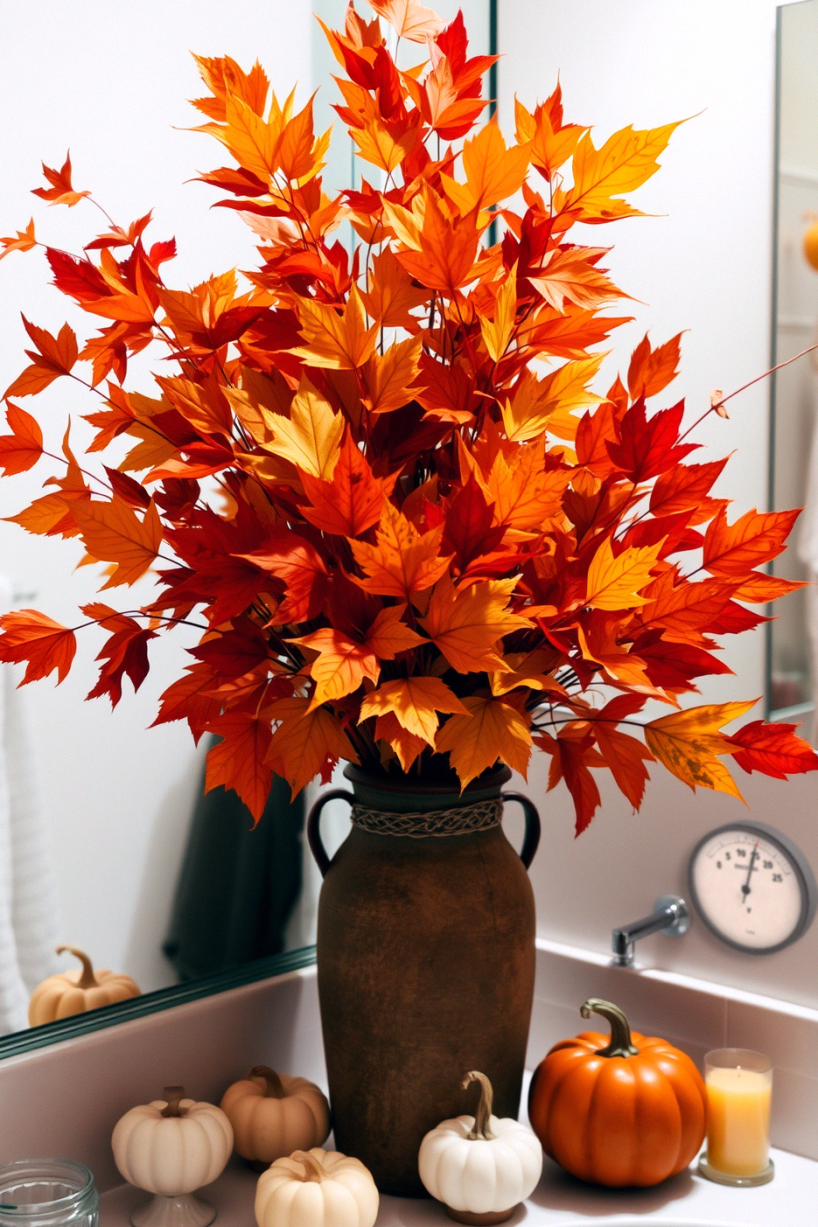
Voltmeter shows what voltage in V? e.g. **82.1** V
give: **15** V
